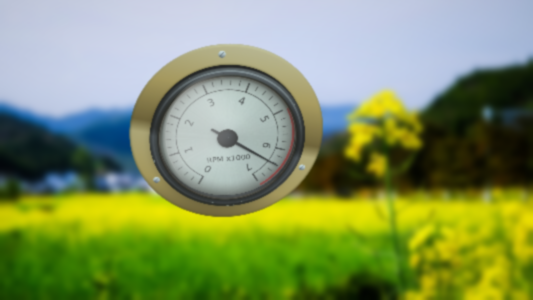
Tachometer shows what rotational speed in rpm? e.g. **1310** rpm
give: **6400** rpm
